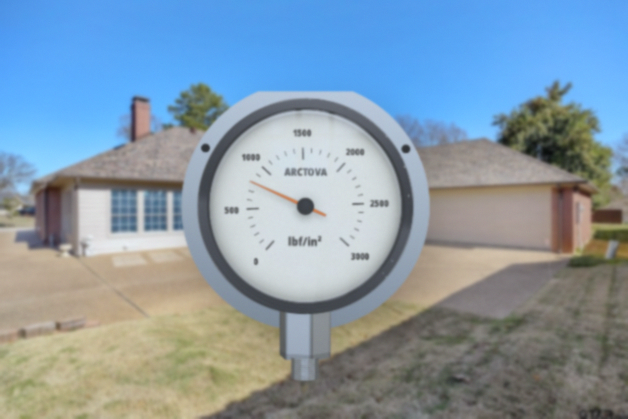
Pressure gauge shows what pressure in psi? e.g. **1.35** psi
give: **800** psi
